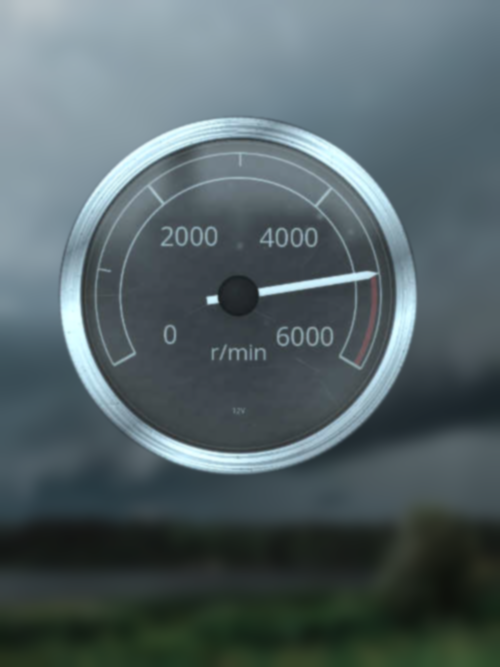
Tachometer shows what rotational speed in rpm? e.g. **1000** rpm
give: **5000** rpm
